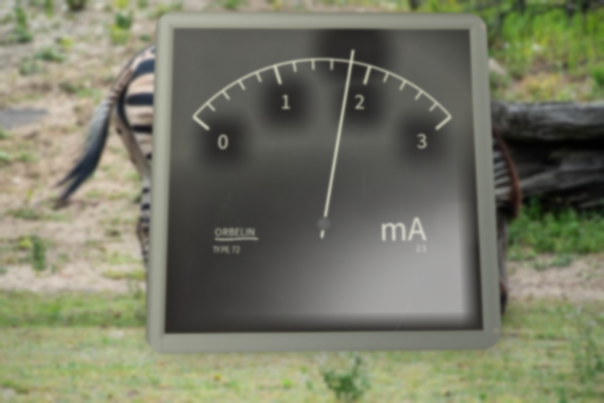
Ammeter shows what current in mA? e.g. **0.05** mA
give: **1.8** mA
